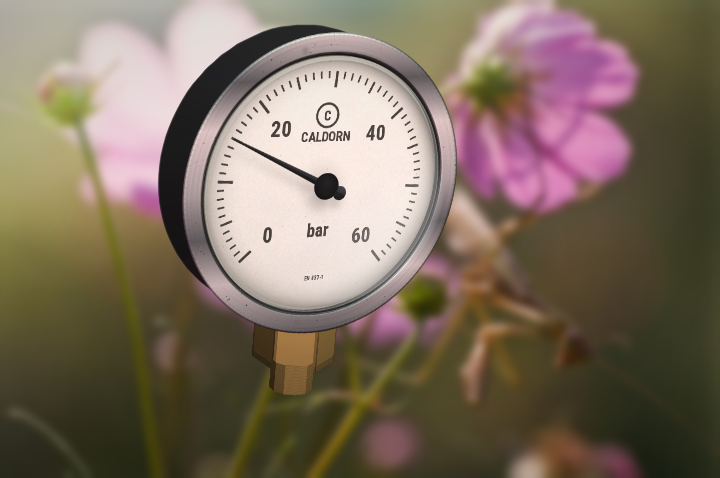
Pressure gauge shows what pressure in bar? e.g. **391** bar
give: **15** bar
